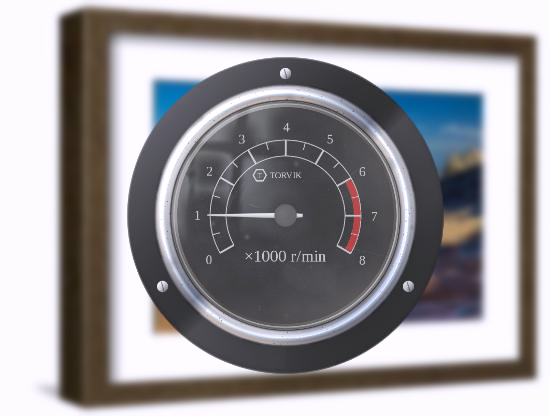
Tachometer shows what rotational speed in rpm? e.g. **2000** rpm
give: **1000** rpm
